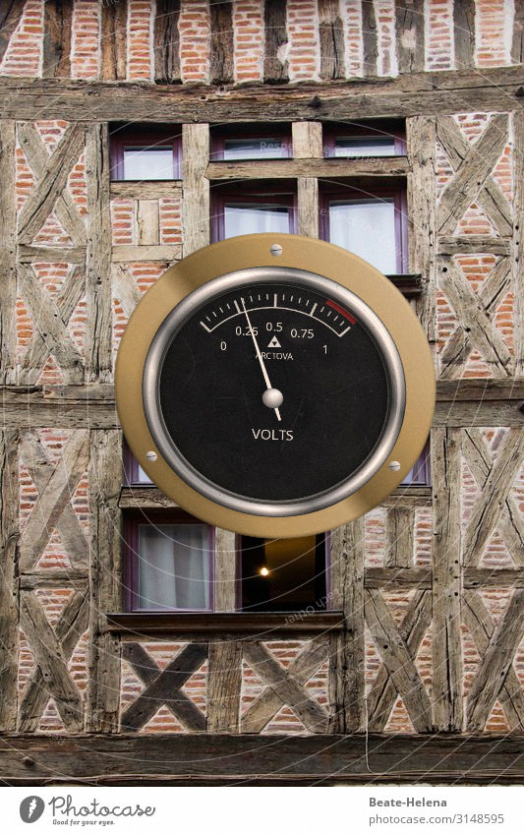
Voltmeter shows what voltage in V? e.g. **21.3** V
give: **0.3** V
